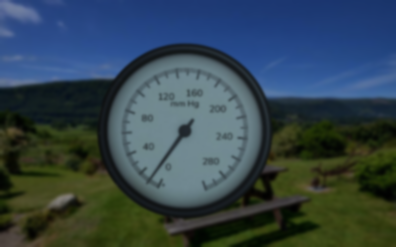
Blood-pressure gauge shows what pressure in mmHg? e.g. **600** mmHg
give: **10** mmHg
